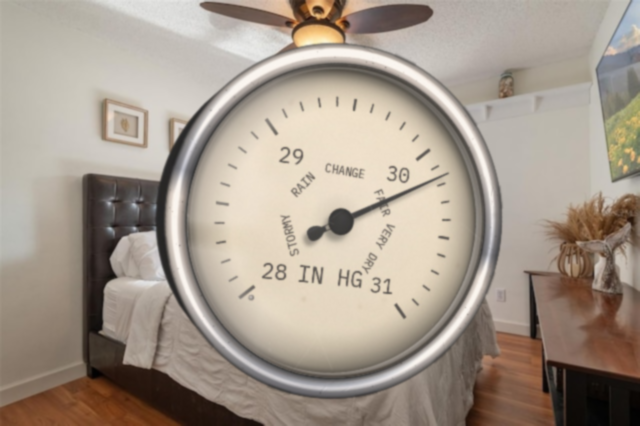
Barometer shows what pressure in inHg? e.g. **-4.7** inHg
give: **30.15** inHg
